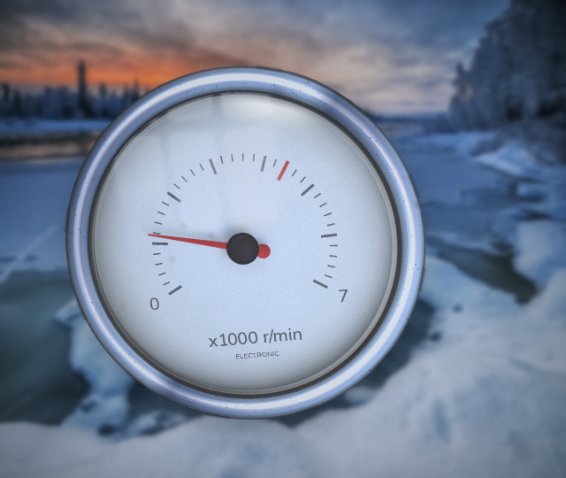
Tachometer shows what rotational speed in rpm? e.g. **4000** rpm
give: **1200** rpm
